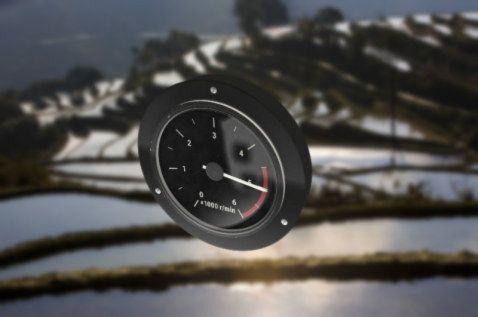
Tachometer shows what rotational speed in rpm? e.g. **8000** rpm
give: **5000** rpm
